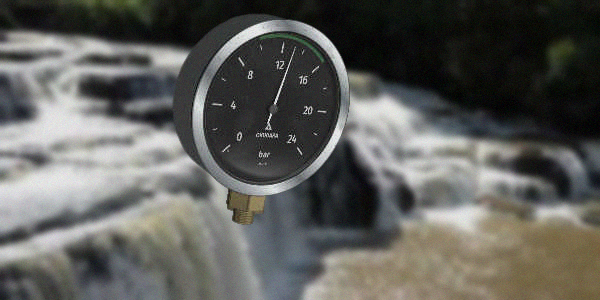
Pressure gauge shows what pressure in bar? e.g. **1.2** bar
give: **13** bar
